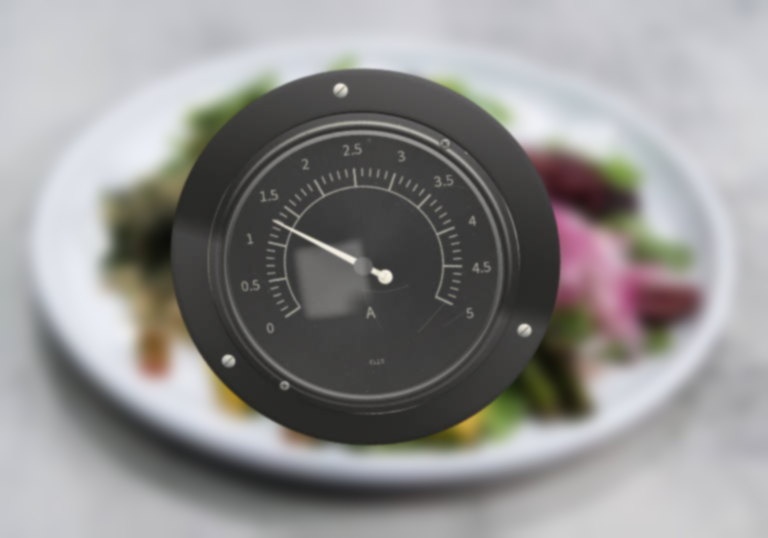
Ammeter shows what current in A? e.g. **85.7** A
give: **1.3** A
